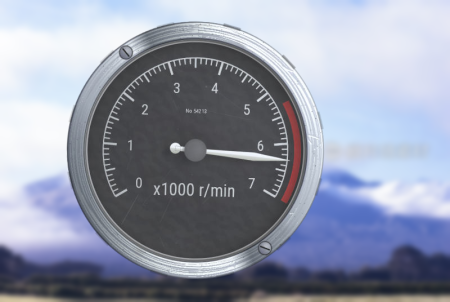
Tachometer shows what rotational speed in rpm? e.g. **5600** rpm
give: **6300** rpm
